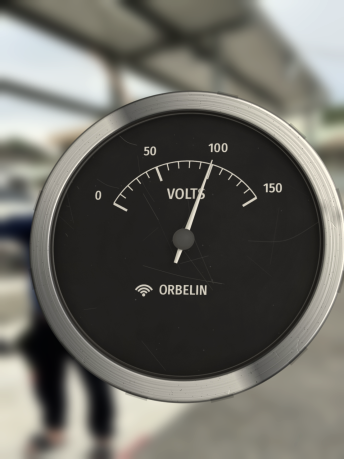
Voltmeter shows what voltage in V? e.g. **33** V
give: **100** V
